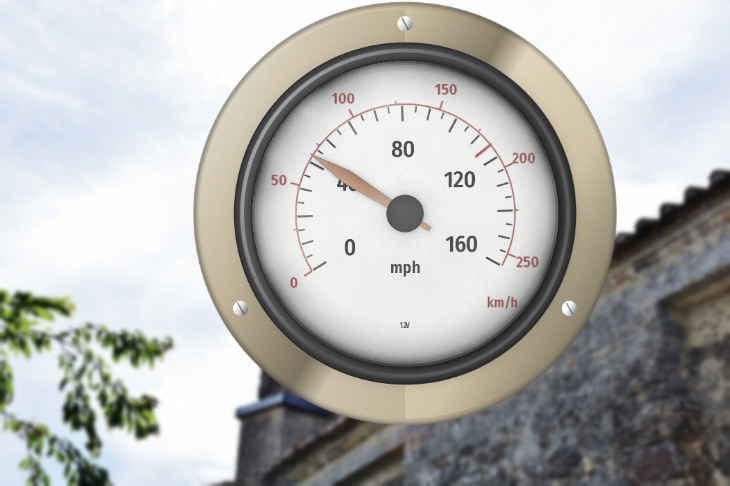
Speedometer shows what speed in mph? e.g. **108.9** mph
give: **42.5** mph
